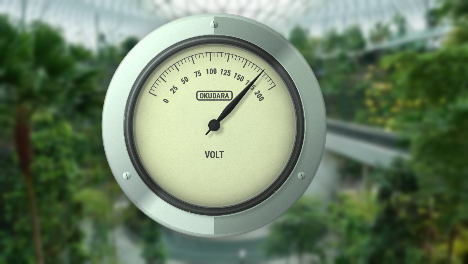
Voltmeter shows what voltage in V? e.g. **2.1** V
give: **175** V
